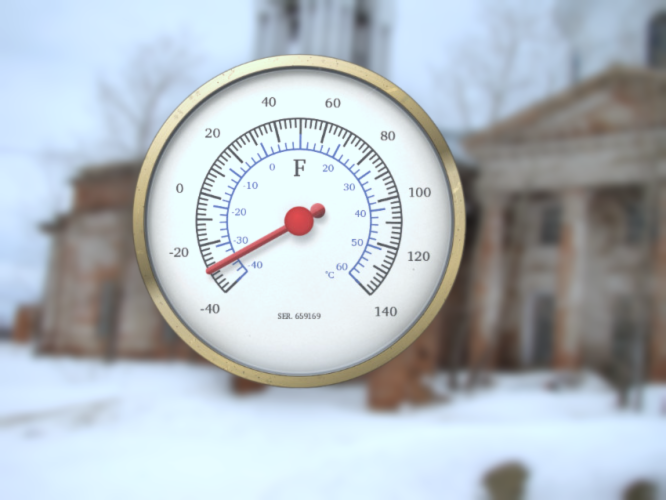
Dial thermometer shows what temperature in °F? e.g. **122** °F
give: **-30** °F
